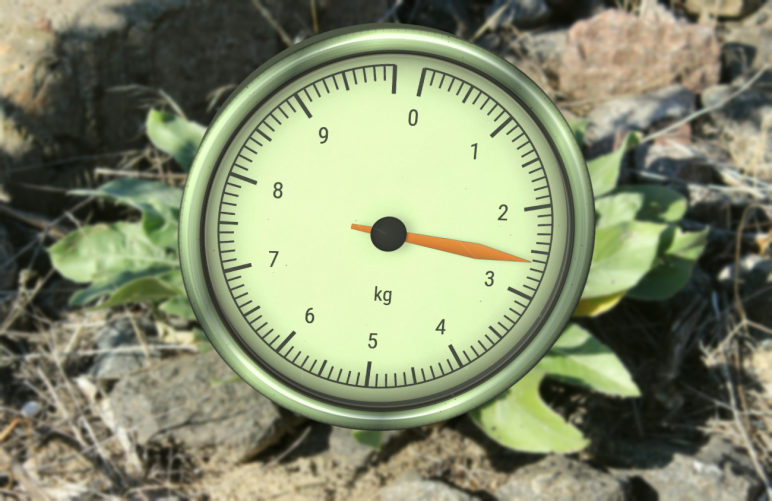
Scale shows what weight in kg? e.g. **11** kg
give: **2.6** kg
